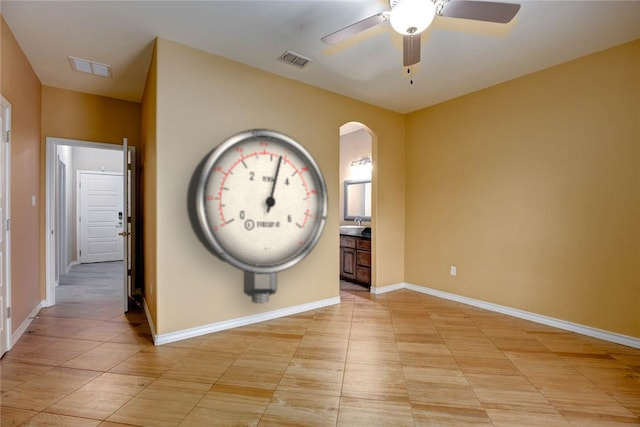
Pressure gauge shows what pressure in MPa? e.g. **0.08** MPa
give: **3.25** MPa
